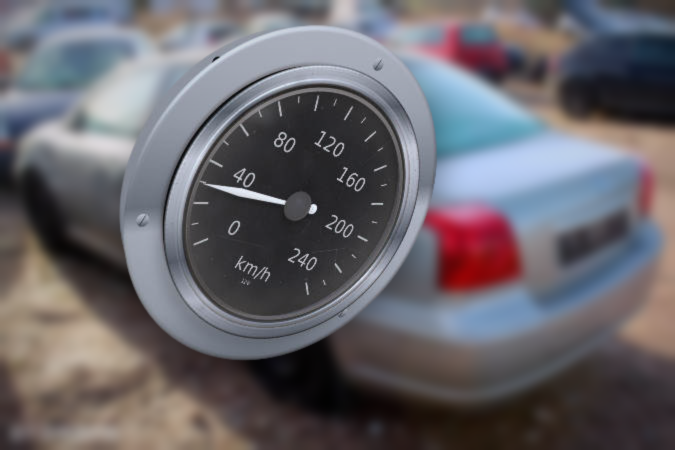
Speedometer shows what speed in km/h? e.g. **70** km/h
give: **30** km/h
